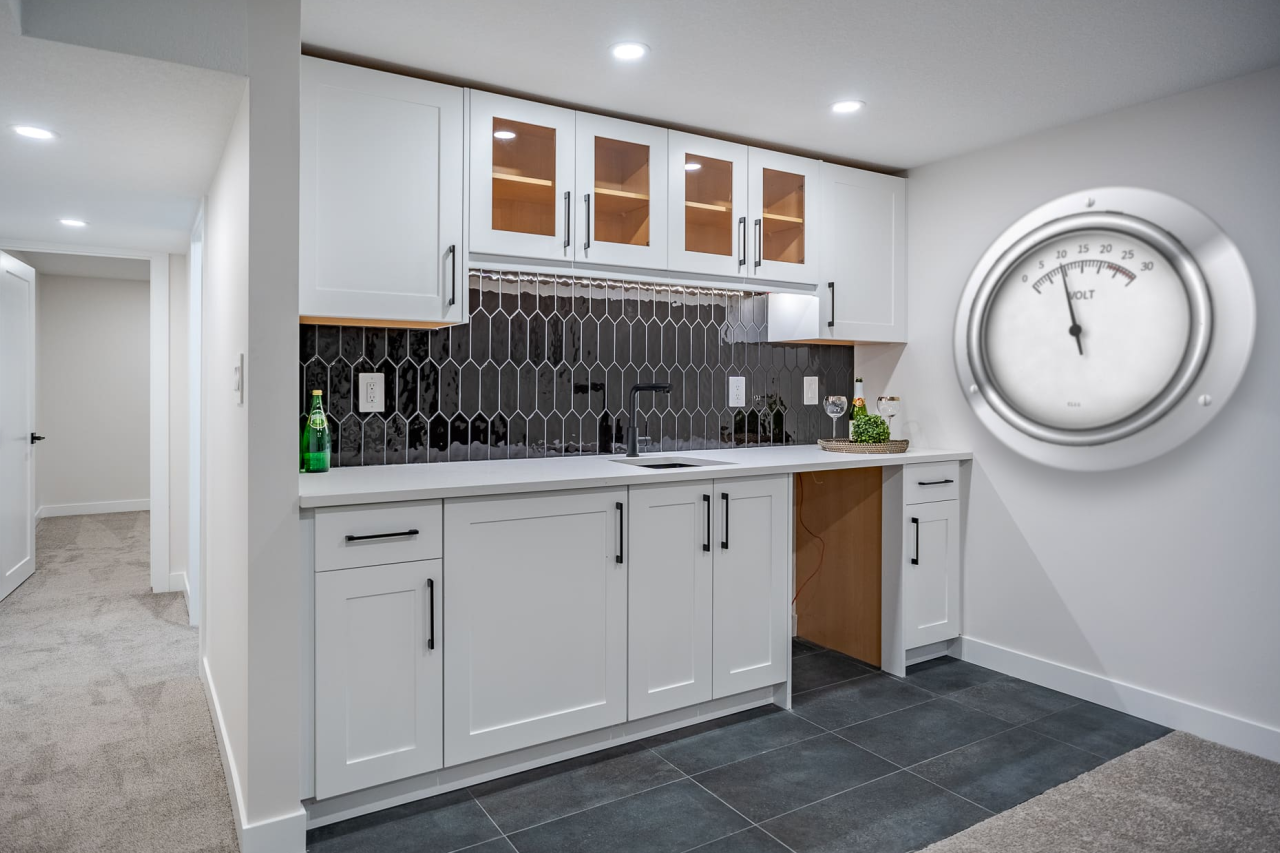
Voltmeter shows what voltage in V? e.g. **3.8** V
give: **10** V
